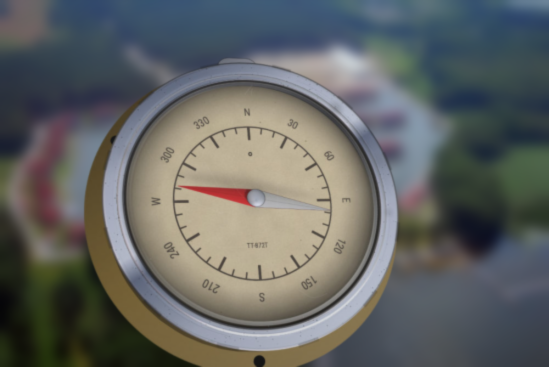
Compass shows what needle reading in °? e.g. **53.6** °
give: **280** °
